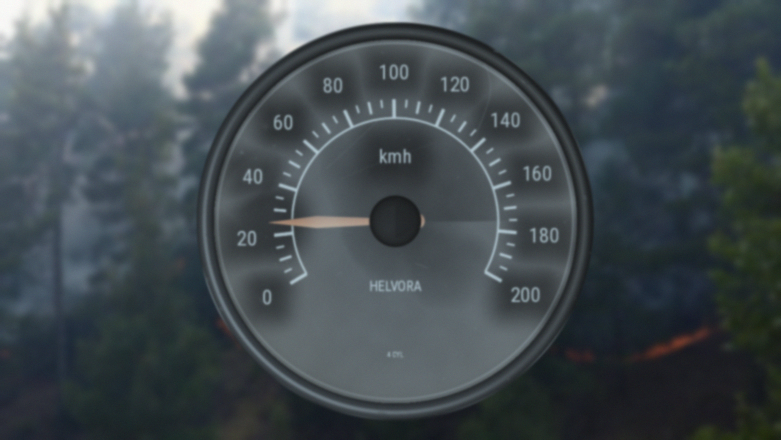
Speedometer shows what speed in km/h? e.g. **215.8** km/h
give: **25** km/h
